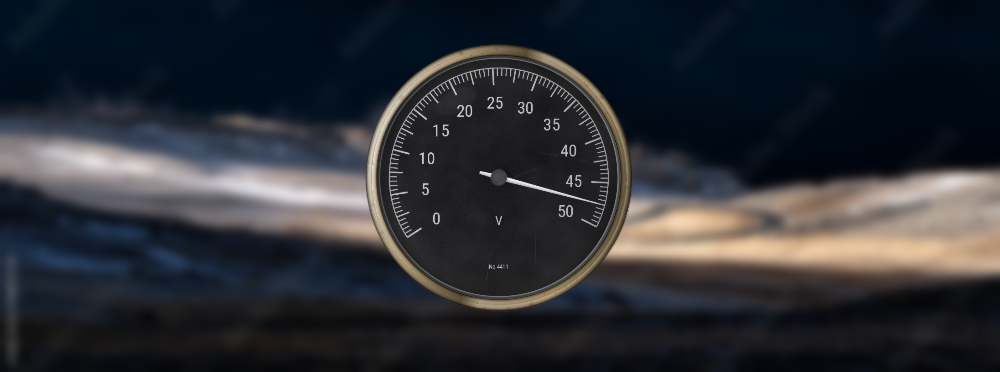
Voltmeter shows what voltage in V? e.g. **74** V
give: **47.5** V
